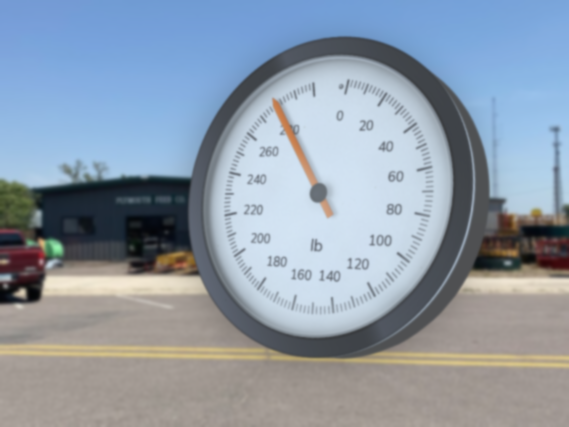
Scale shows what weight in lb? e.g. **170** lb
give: **280** lb
